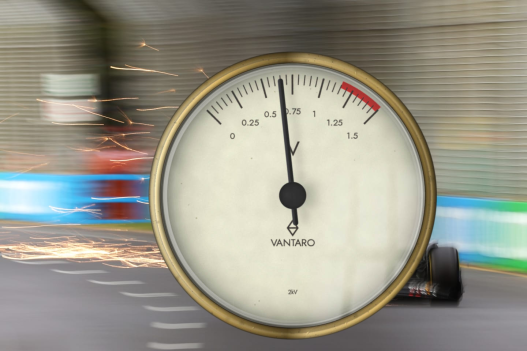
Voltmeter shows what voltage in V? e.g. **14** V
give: **0.65** V
